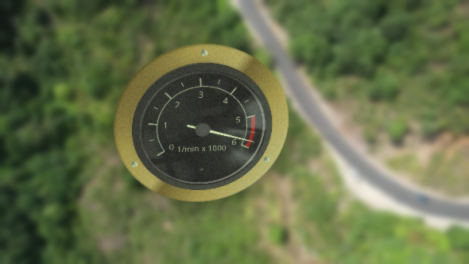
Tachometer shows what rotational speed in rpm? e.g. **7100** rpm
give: **5750** rpm
